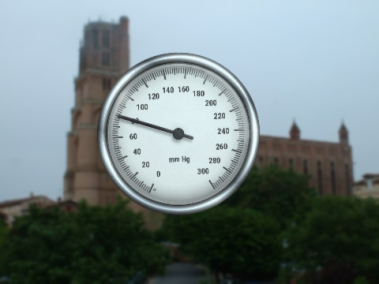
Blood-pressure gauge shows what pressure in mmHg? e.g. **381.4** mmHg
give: **80** mmHg
